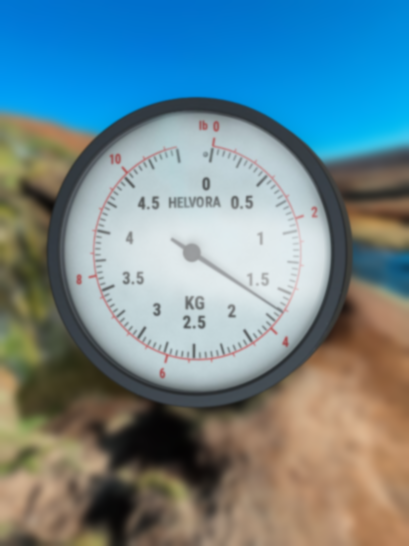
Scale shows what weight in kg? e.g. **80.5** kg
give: **1.65** kg
